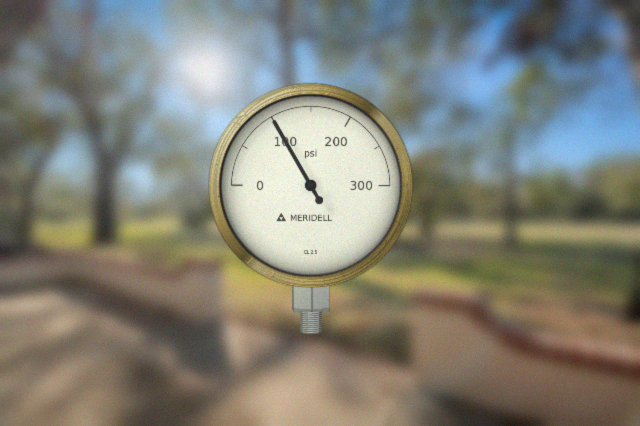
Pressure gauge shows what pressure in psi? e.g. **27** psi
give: **100** psi
